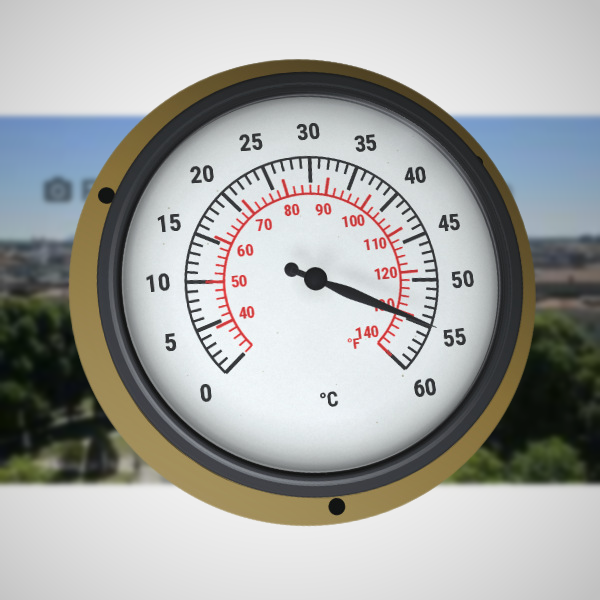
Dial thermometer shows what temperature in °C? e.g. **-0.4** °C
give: **55** °C
